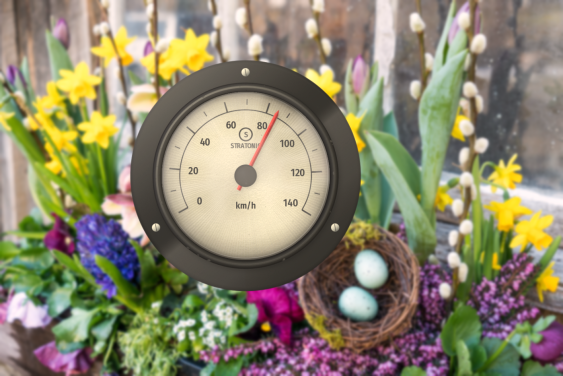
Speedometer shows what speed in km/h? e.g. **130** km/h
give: **85** km/h
